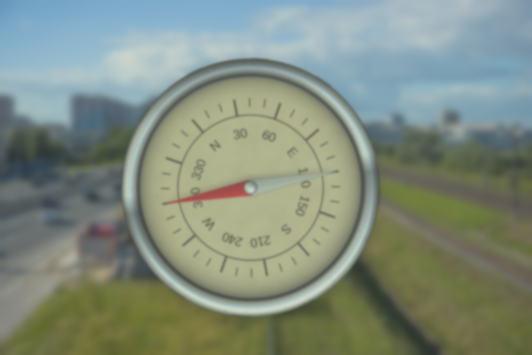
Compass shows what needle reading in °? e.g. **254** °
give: **300** °
